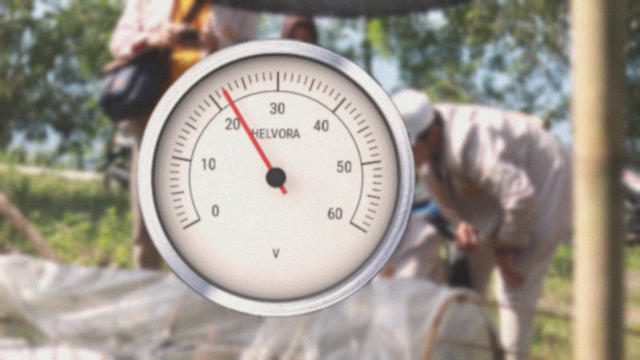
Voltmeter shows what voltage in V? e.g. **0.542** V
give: **22** V
